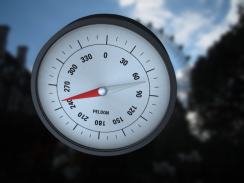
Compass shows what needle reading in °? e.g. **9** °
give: **250** °
